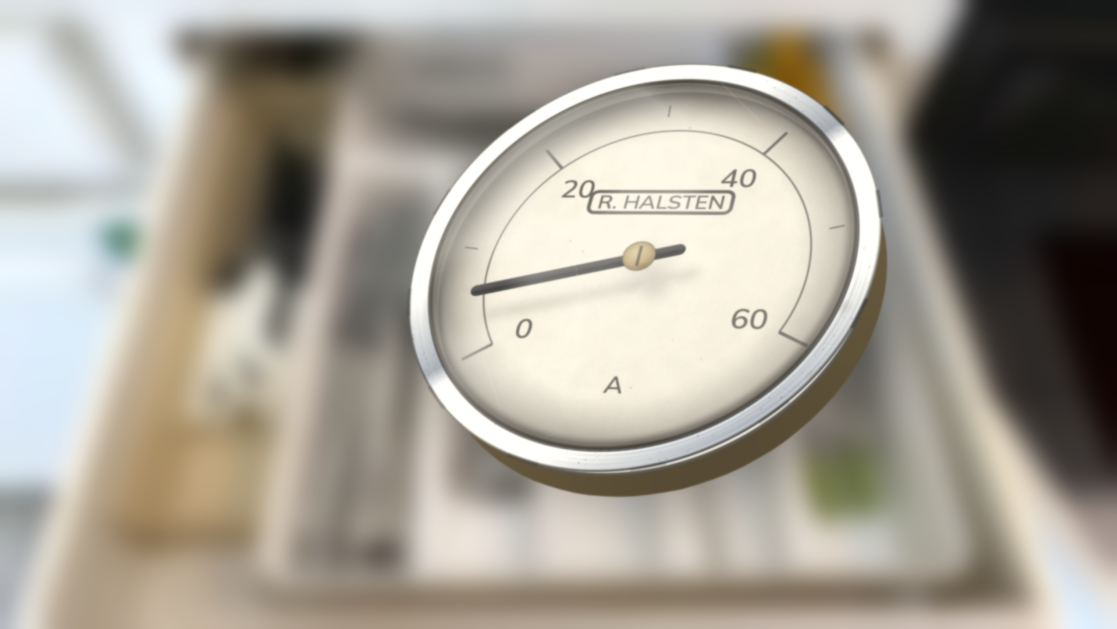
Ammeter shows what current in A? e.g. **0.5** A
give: **5** A
